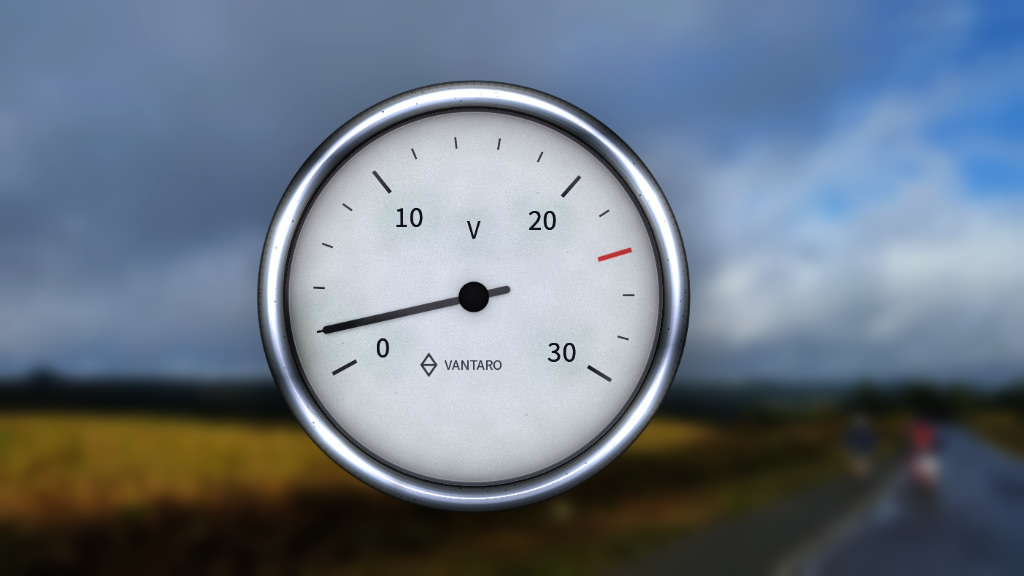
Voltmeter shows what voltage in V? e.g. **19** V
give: **2** V
